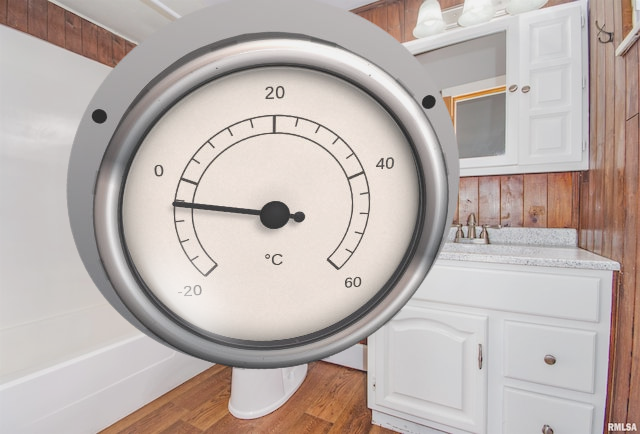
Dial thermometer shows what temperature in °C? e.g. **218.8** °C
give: **-4** °C
